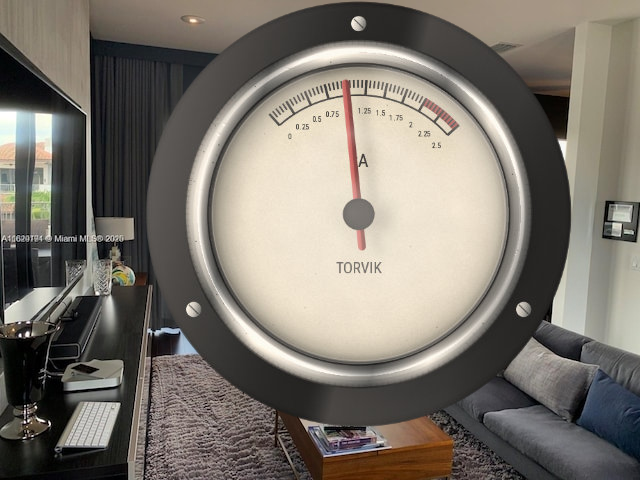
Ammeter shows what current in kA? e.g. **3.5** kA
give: **1** kA
